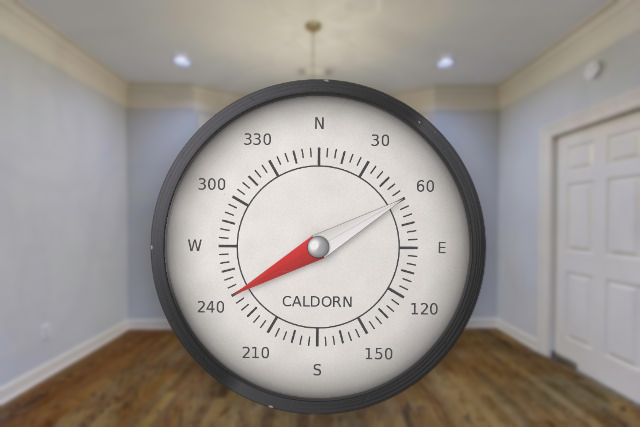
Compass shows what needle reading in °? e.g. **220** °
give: **240** °
